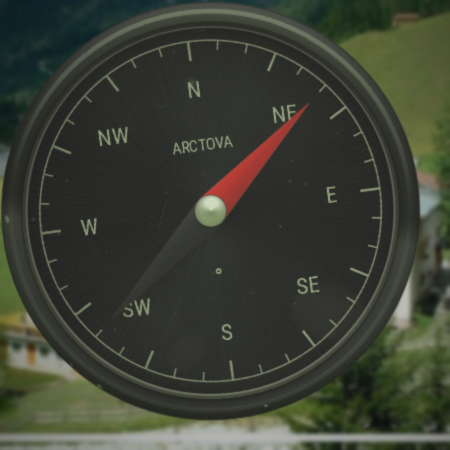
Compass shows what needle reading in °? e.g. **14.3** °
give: **50** °
